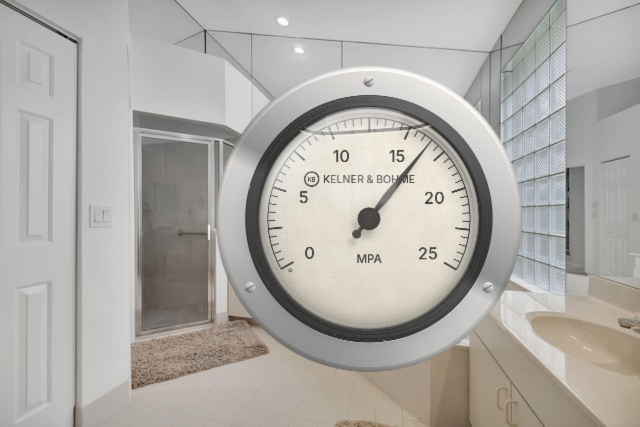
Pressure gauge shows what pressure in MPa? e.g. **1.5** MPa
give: **16.5** MPa
